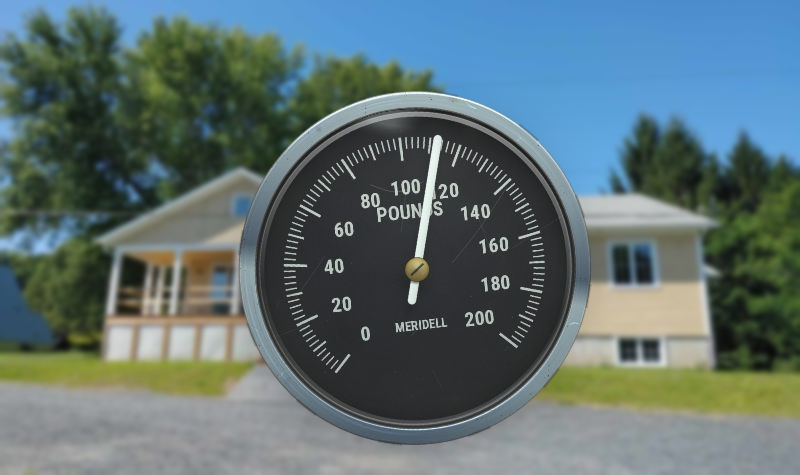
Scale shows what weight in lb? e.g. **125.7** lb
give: **112** lb
